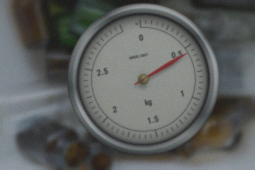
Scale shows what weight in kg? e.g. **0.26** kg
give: **0.55** kg
